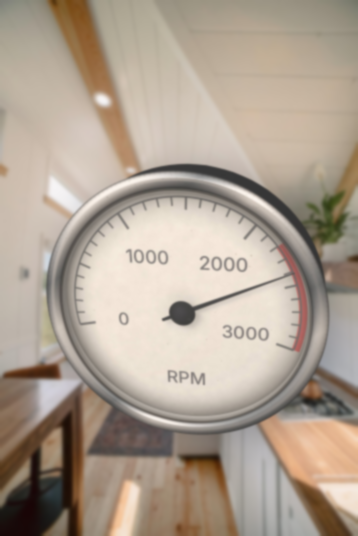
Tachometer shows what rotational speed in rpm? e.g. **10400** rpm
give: **2400** rpm
